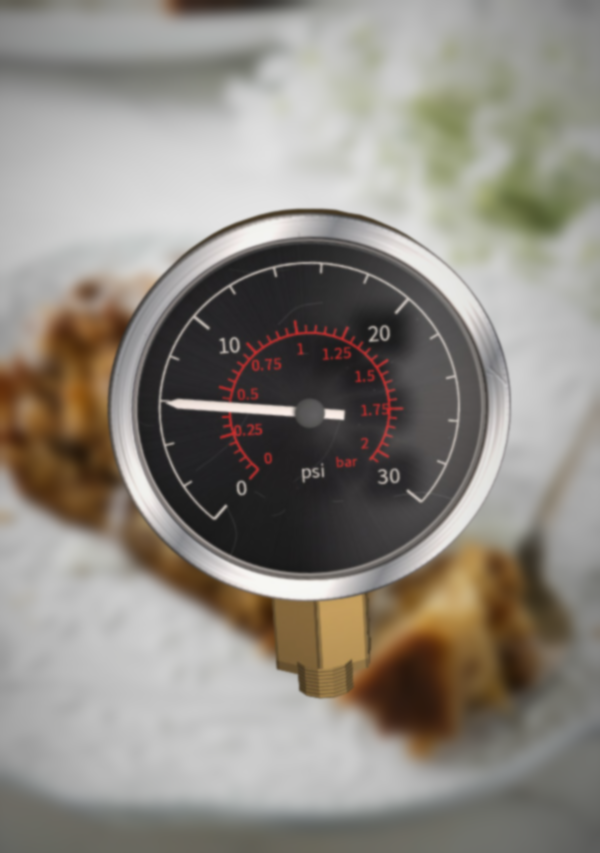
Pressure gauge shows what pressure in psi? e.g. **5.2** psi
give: **6** psi
